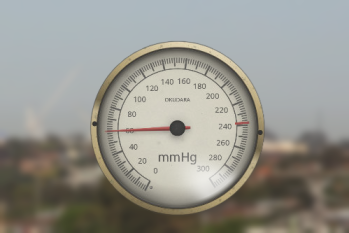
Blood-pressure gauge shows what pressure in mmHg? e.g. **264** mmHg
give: **60** mmHg
